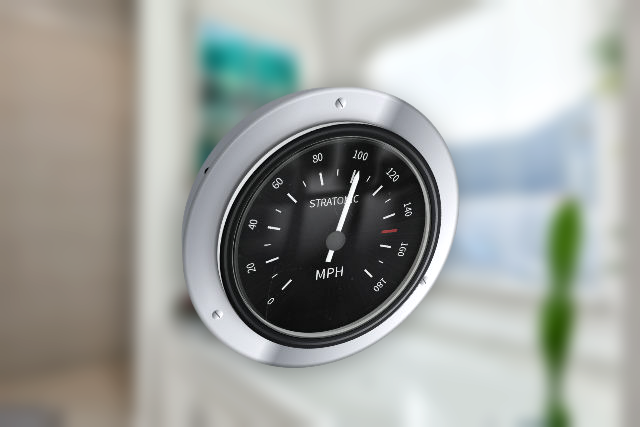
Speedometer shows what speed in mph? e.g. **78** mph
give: **100** mph
